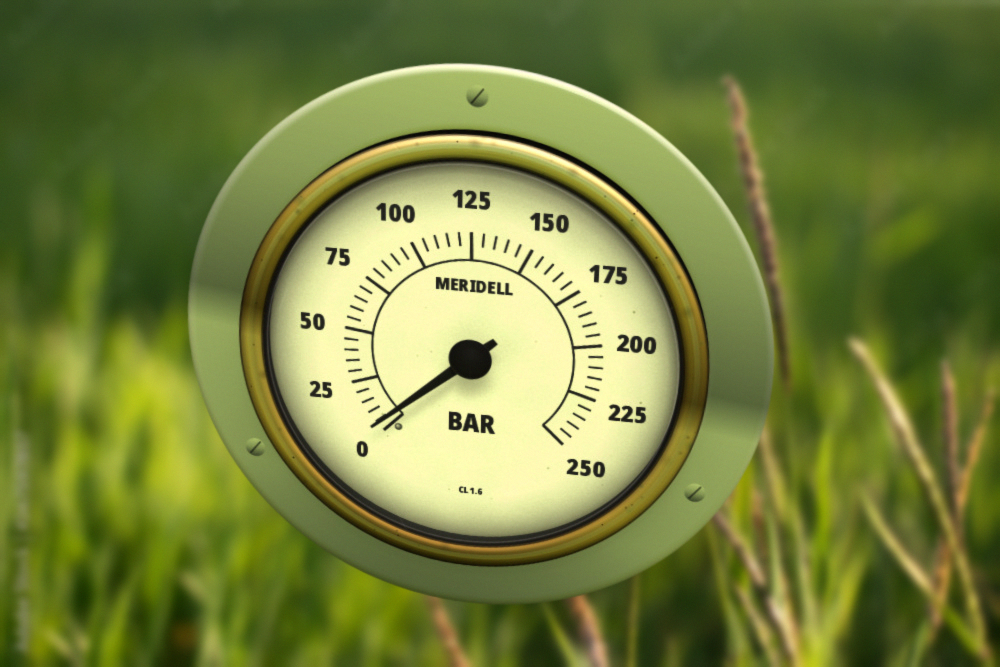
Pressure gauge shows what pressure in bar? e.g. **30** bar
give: **5** bar
